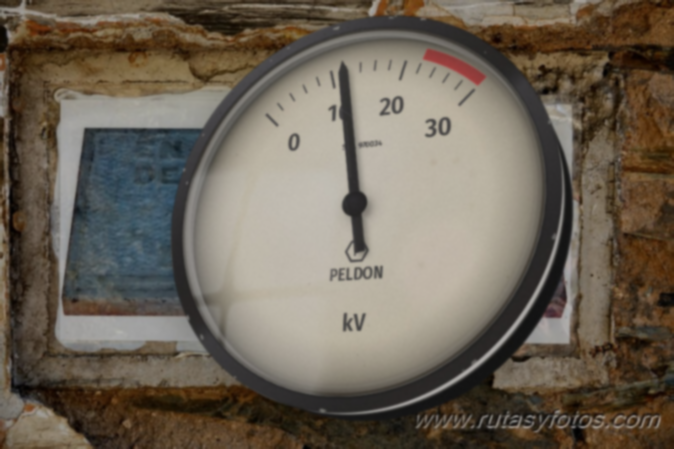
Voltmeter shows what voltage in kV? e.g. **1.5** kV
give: **12** kV
